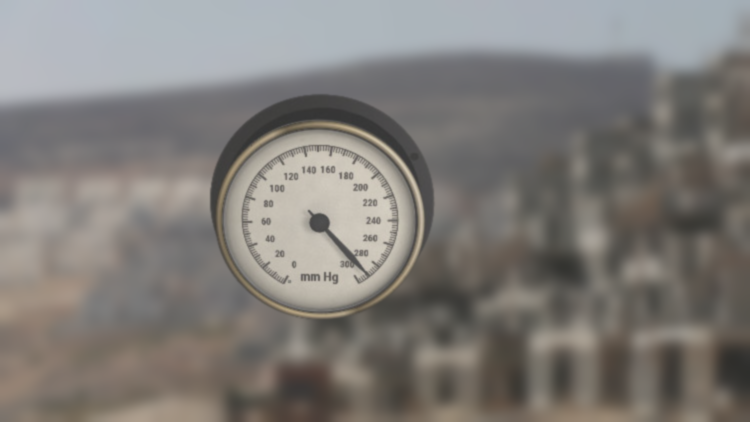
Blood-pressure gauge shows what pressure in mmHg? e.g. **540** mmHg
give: **290** mmHg
